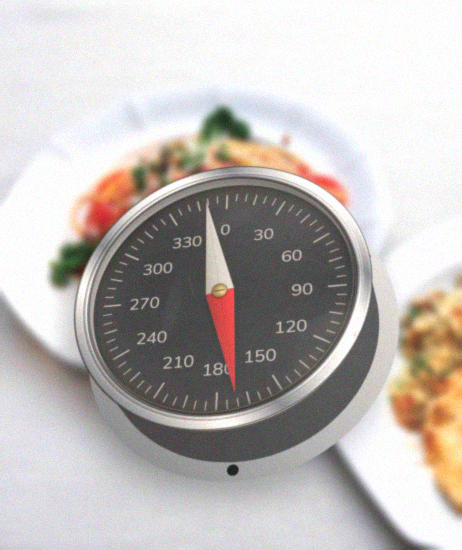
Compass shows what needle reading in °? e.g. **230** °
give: **170** °
